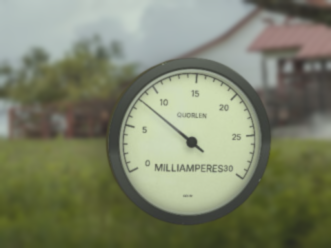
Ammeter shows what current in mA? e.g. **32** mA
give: **8** mA
